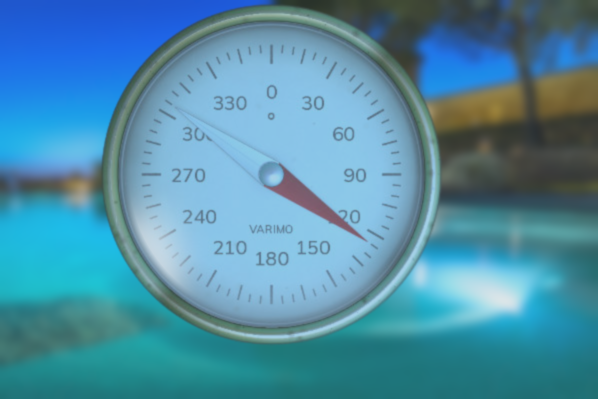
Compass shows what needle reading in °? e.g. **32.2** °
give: **125** °
